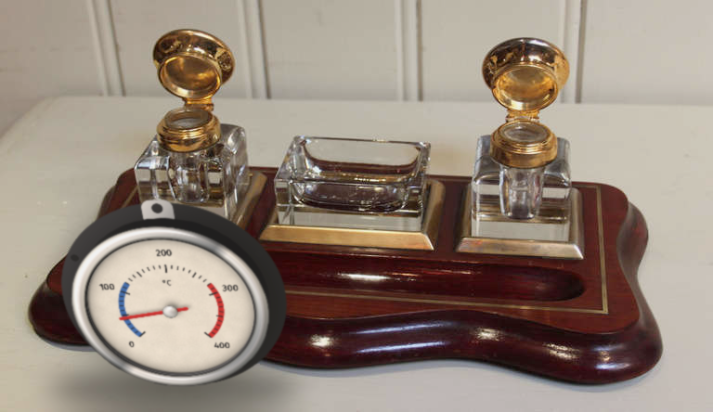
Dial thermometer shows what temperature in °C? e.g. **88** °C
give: **50** °C
